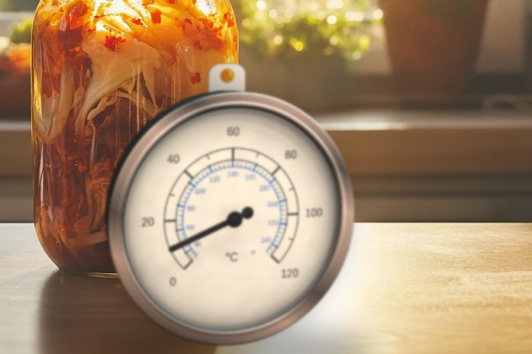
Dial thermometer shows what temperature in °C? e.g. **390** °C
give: **10** °C
